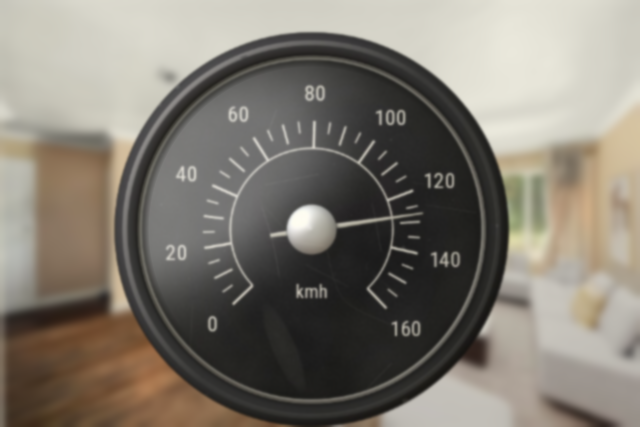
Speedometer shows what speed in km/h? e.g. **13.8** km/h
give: **127.5** km/h
